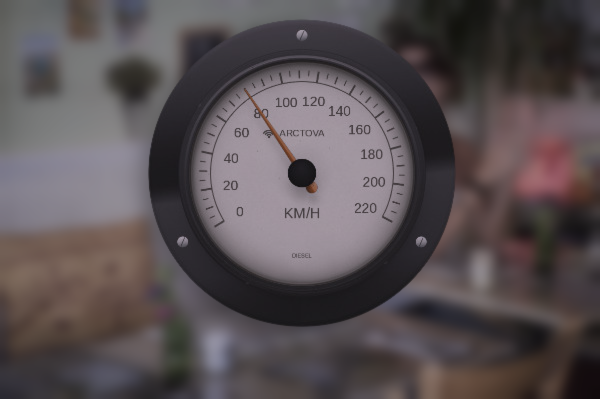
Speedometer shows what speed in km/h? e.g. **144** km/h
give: **80** km/h
